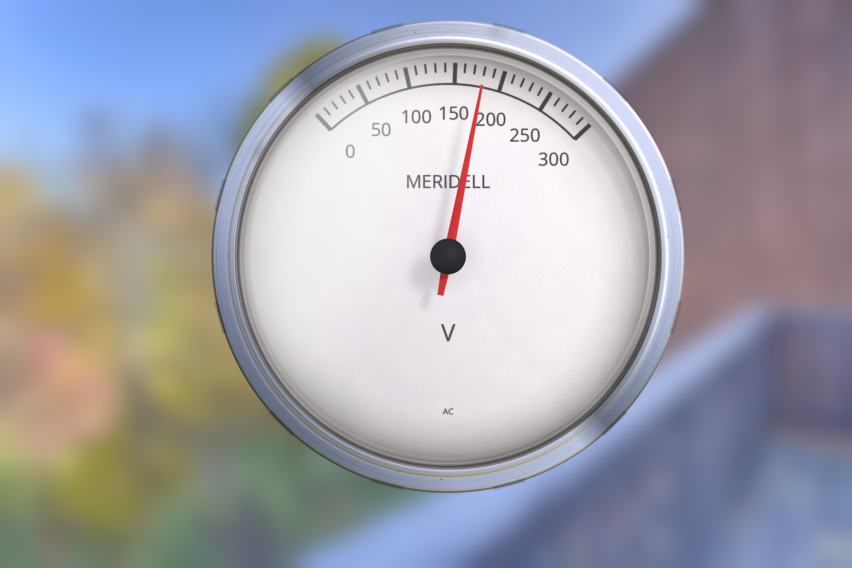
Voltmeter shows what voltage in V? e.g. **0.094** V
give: **180** V
